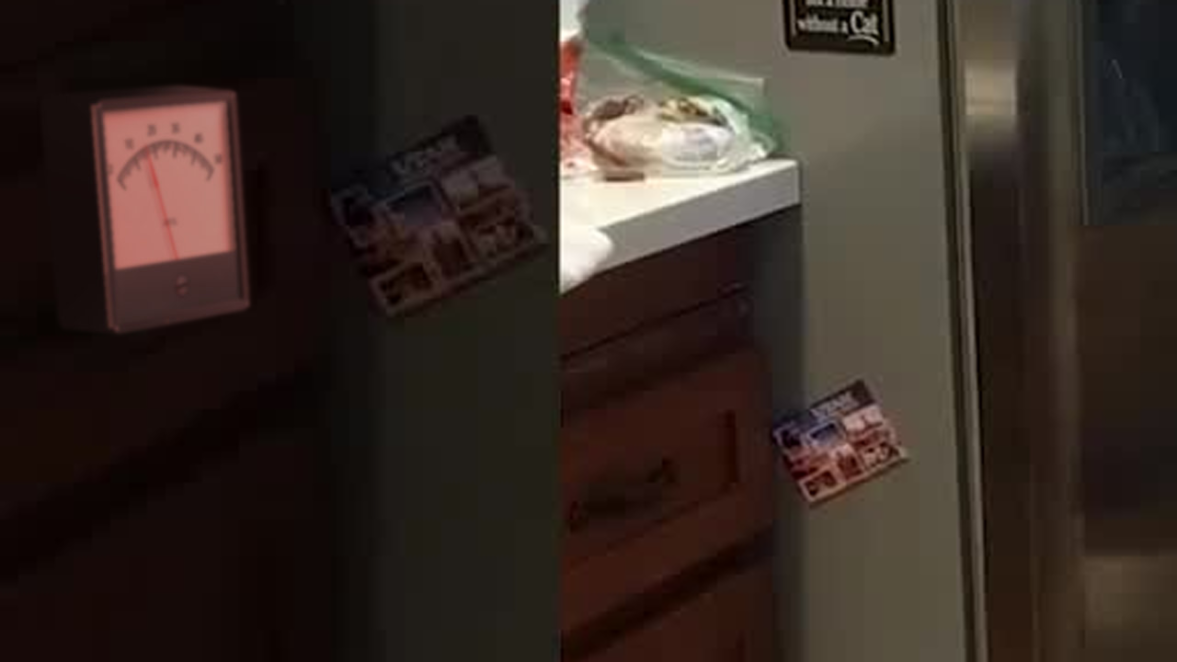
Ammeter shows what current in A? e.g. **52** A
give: **15** A
